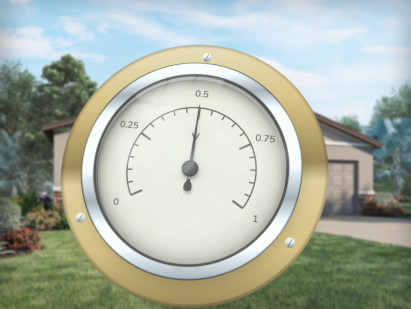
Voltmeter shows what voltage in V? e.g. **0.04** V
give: **0.5** V
